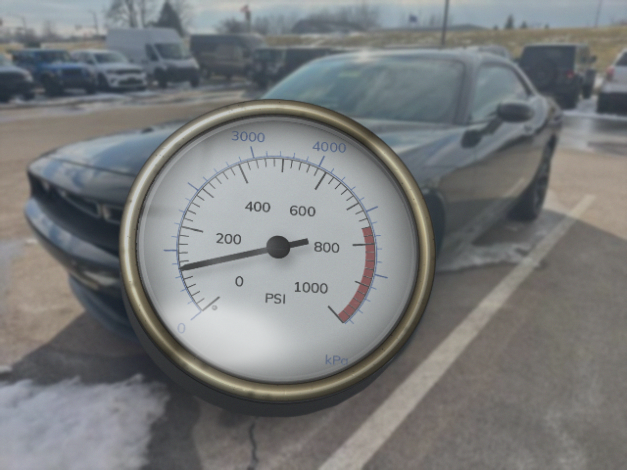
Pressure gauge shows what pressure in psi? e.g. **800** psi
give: **100** psi
